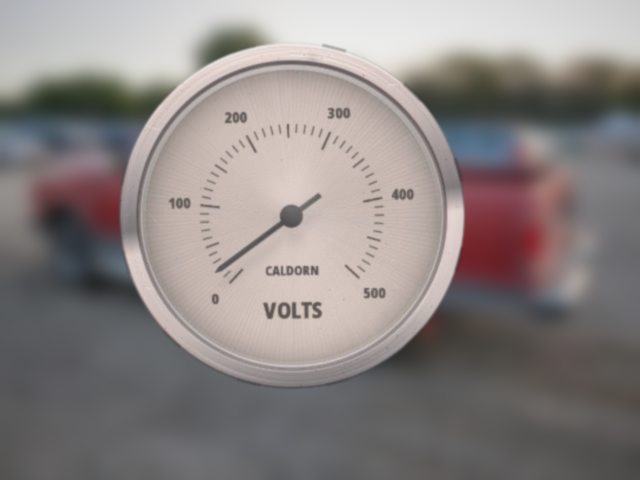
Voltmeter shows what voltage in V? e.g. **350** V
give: **20** V
